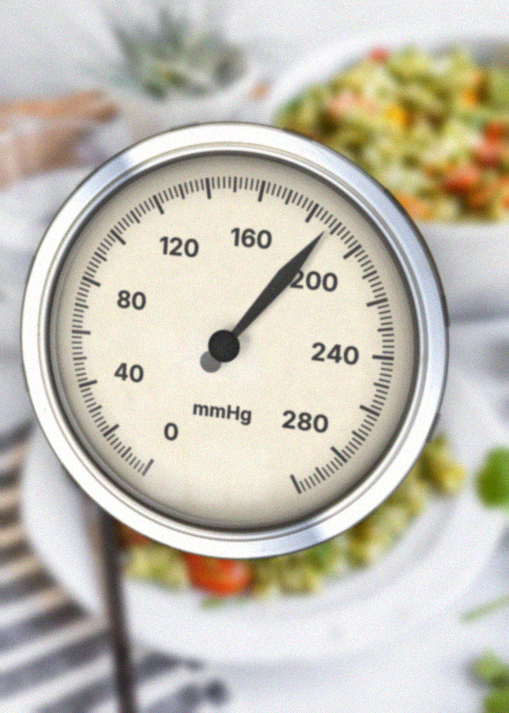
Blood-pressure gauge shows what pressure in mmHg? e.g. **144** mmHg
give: **188** mmHg
